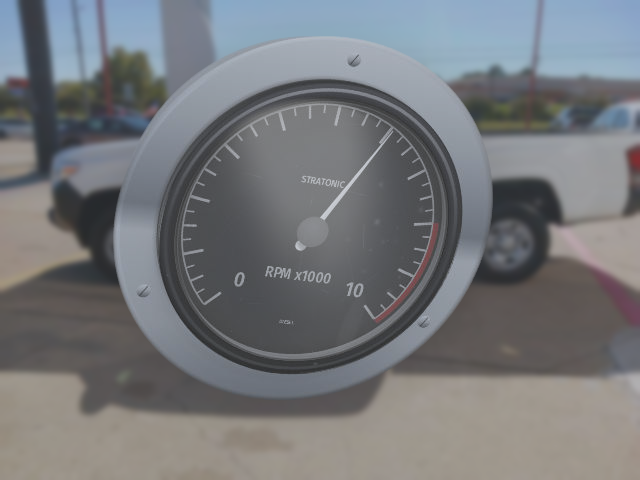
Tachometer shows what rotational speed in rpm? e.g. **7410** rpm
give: **6000** rpm
